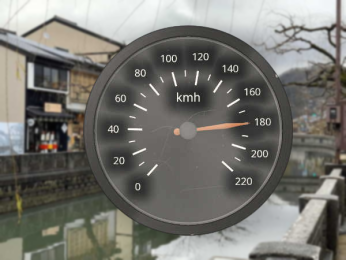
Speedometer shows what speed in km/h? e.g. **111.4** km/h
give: **180** km/h
